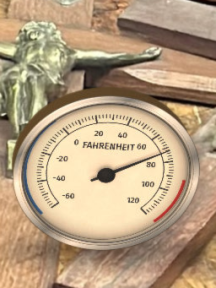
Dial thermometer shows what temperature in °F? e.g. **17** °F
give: **70** °F
